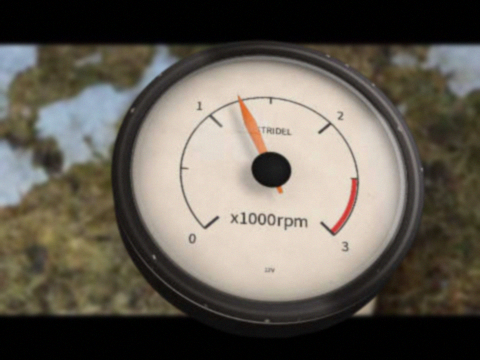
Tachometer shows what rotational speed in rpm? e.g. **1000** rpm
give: **1250** rpm
